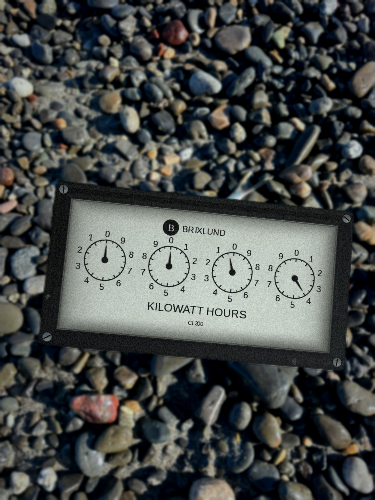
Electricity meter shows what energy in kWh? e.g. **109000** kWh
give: **4** kWh
